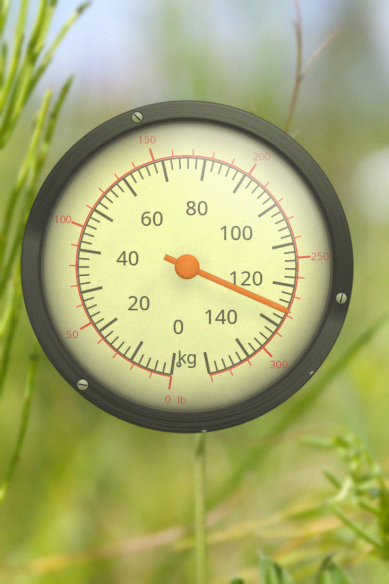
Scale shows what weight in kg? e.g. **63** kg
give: **126** kg
